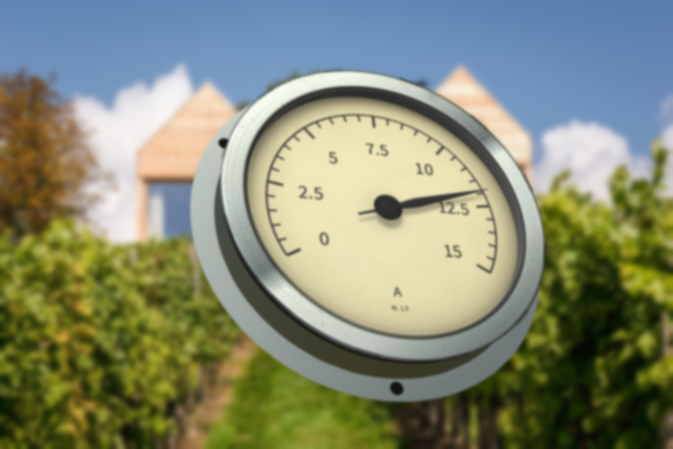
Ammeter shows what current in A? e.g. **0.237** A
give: **12** A
